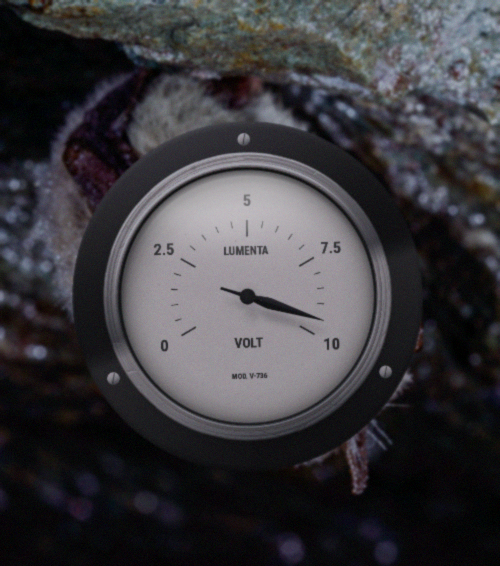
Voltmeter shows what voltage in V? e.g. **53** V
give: **9.5** V
